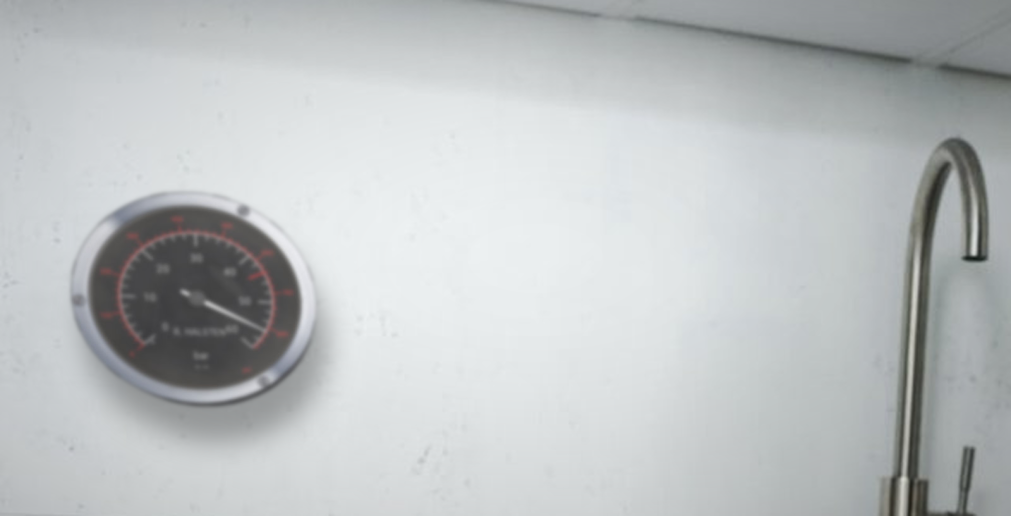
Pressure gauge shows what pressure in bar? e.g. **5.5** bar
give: **56** bar
